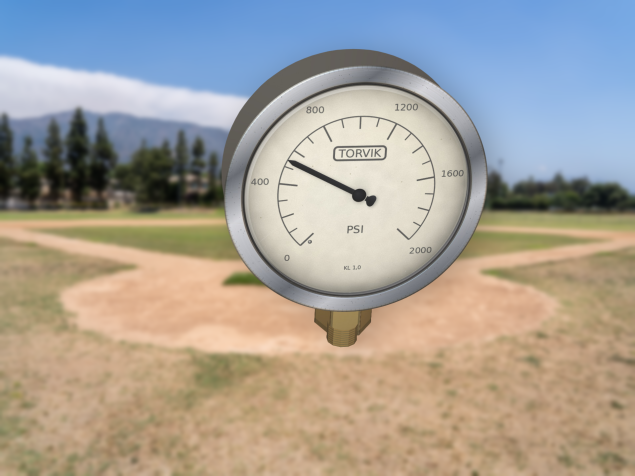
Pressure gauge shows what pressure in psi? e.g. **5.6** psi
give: **550** psi
